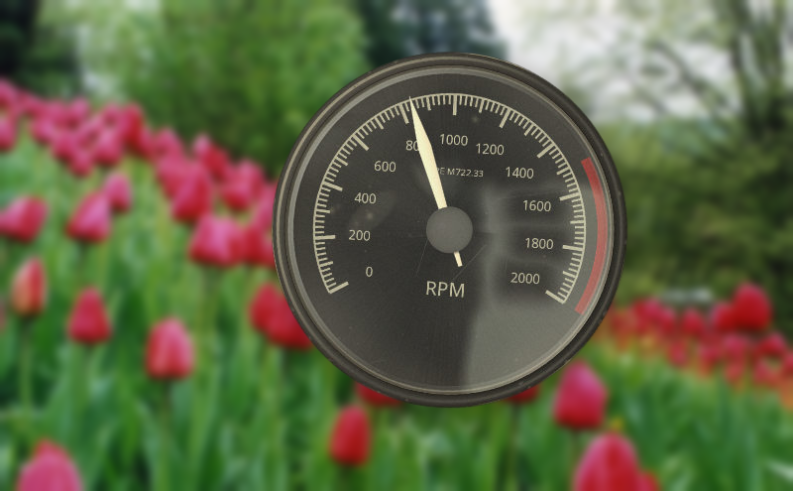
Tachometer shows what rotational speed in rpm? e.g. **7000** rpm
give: **840** rpm
